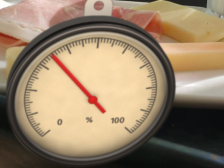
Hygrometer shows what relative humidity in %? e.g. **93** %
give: **35** %
